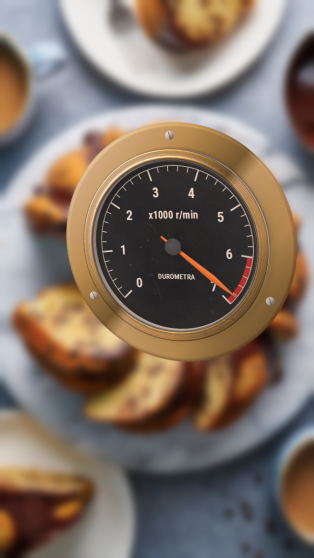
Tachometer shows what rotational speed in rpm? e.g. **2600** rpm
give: **6800** rpm
